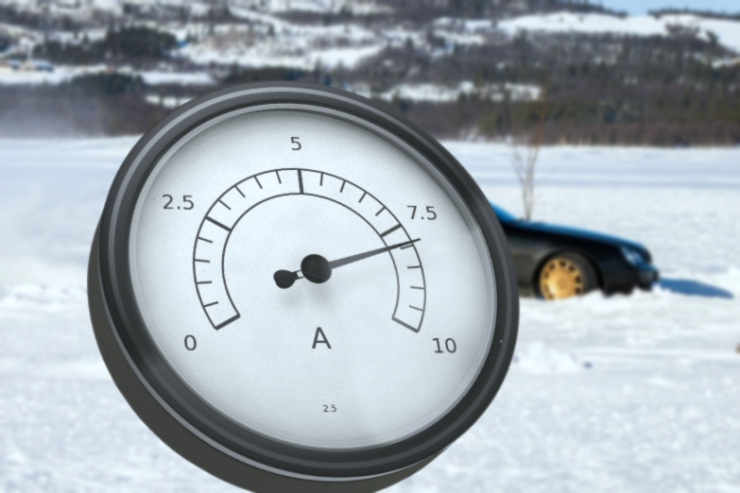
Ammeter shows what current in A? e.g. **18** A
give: **8** A
